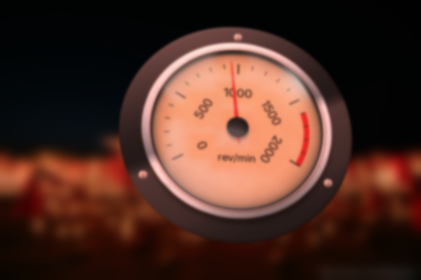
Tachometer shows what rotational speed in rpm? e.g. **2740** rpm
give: **950** rpm
